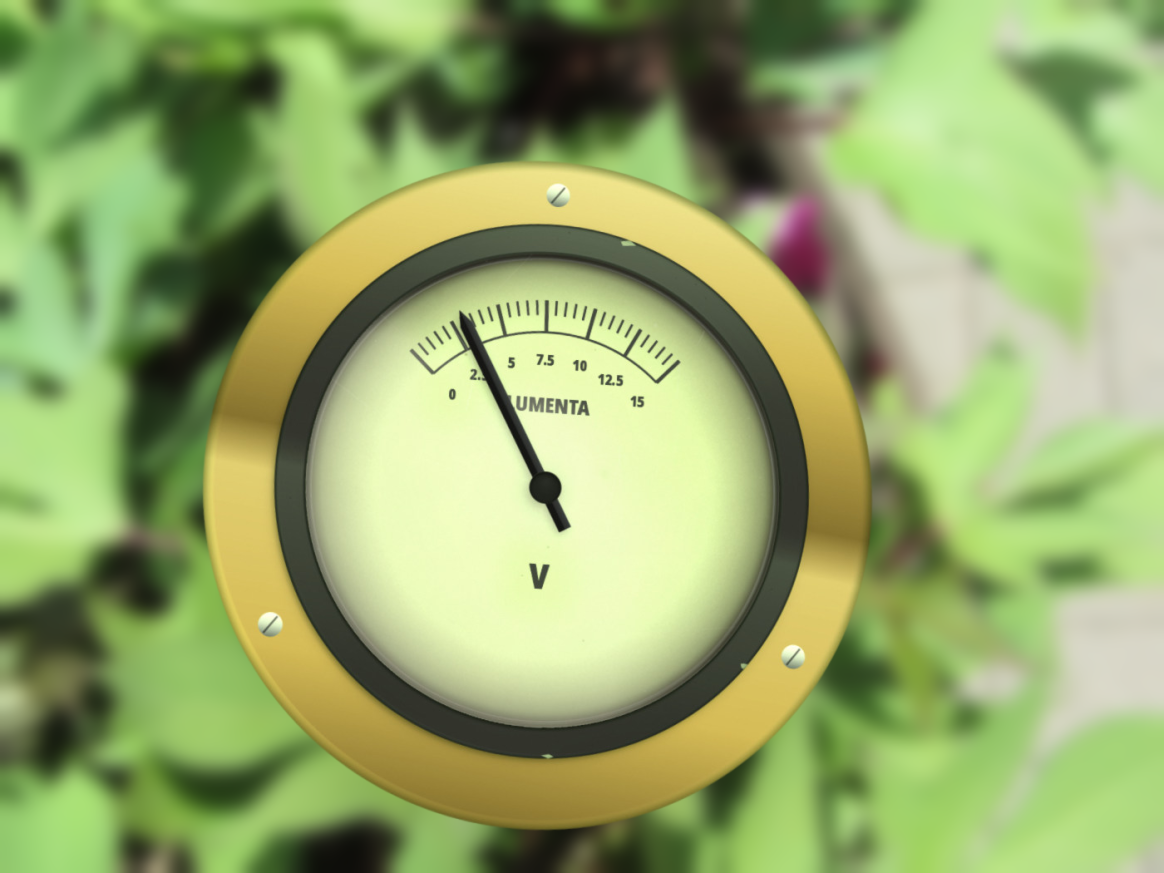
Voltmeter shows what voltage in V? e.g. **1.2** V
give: **3** V
